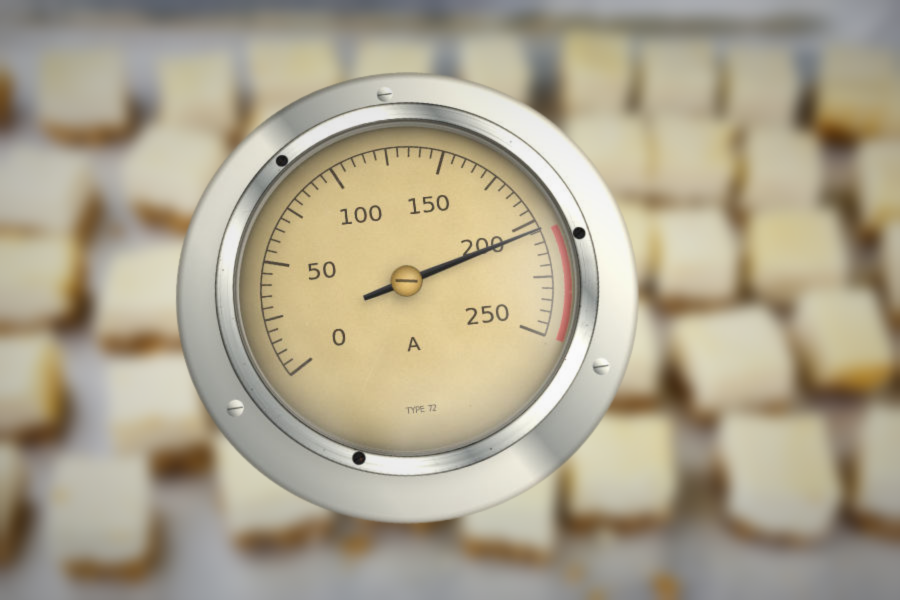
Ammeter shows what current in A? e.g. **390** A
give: **205** A
